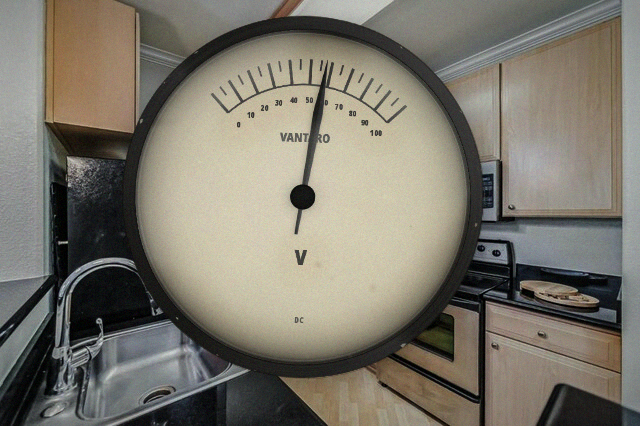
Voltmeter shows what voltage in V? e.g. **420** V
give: **57.5** V
